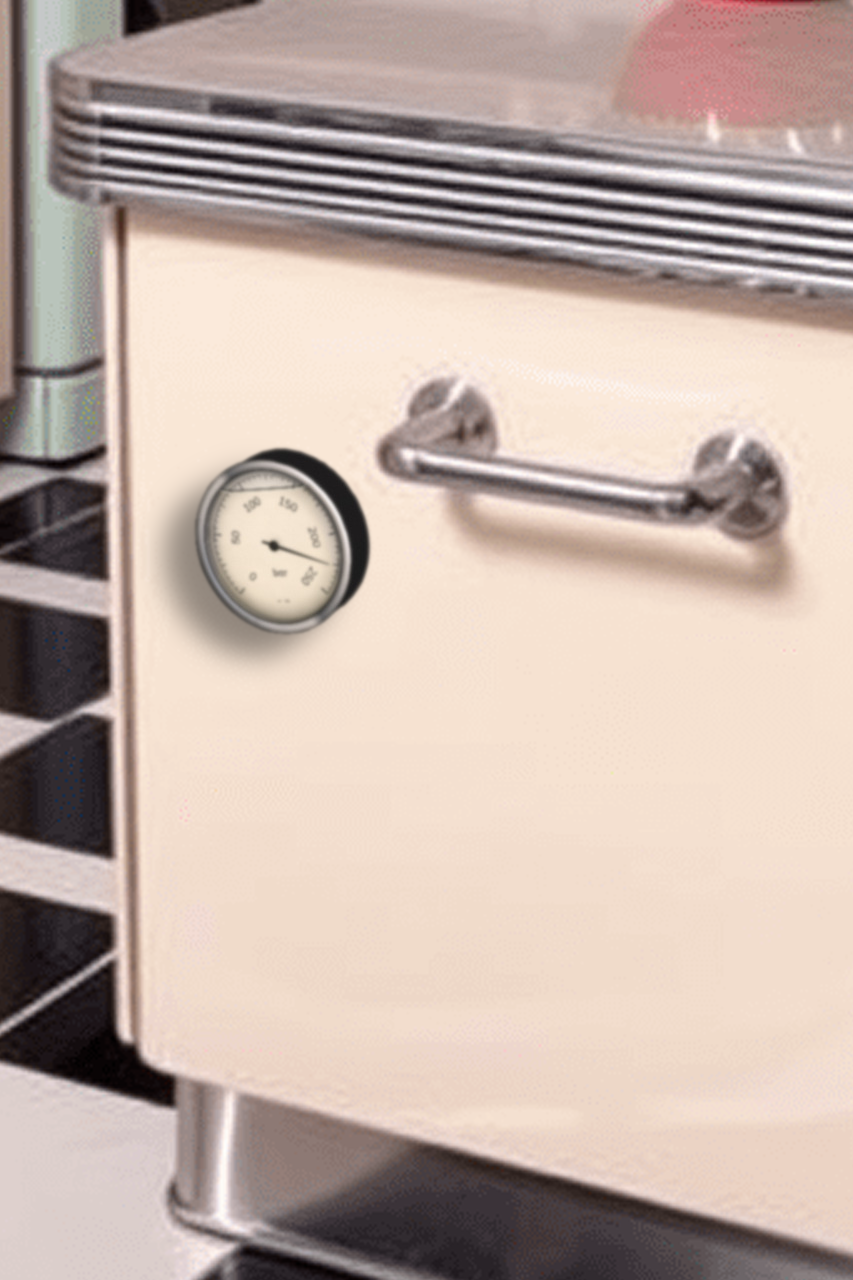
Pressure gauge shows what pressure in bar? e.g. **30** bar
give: **225** bar
